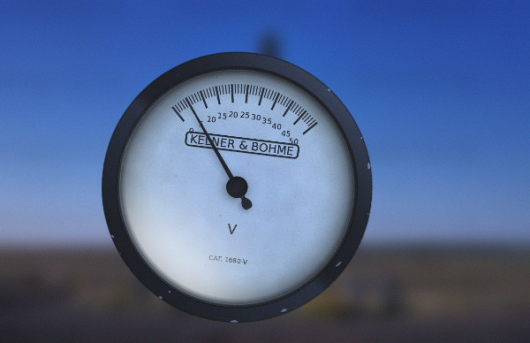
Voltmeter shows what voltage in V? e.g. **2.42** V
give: **5** V
